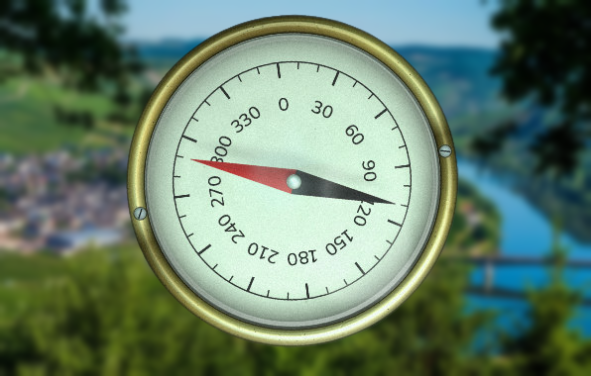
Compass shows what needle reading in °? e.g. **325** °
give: **290** °
